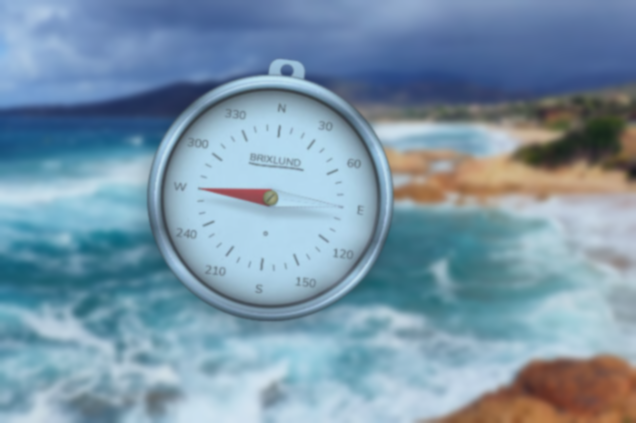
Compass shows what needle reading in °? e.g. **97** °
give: **270** °
